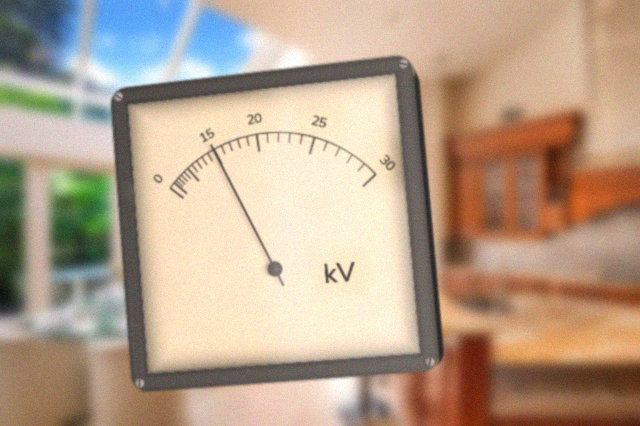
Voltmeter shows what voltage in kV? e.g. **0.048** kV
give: **15** kV
